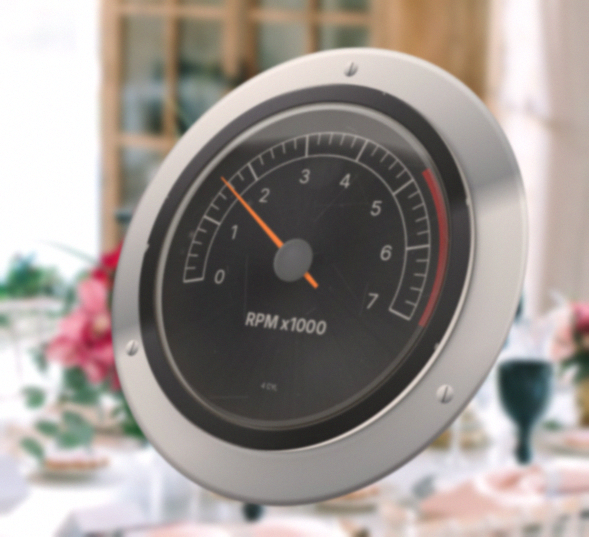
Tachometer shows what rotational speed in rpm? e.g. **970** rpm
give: **1600** rpm
